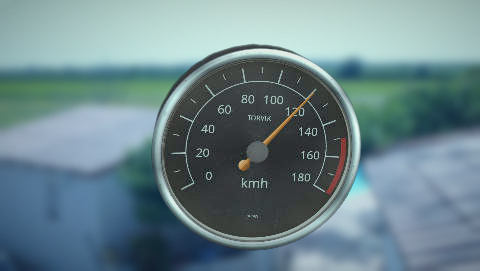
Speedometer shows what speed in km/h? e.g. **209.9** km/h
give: **120** km/h
